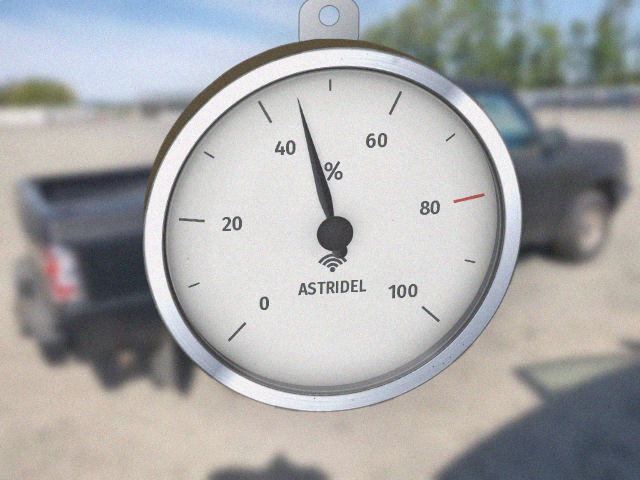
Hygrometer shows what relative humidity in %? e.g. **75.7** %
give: **45** %
